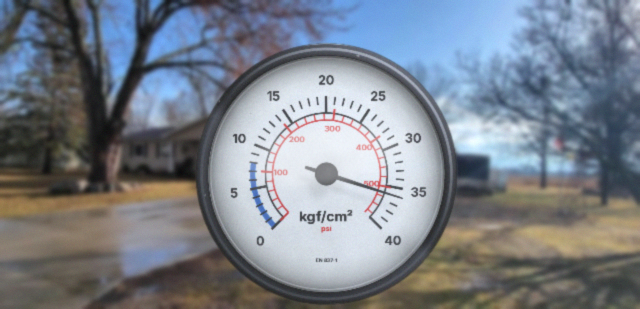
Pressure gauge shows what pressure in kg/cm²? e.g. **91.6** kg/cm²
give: **36** kg/cm²
